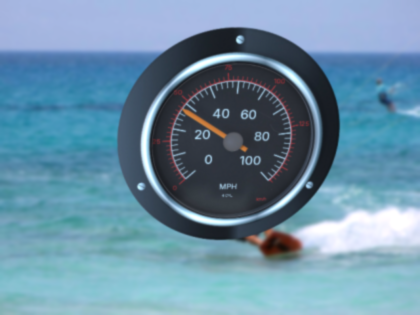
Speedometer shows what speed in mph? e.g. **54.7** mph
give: **28** mph
